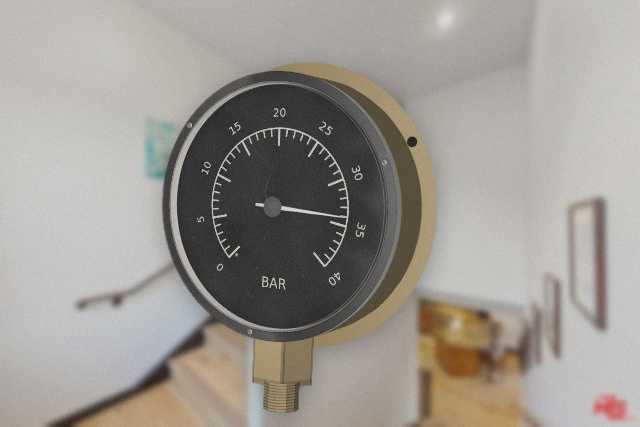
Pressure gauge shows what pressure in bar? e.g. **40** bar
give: **34** bar
